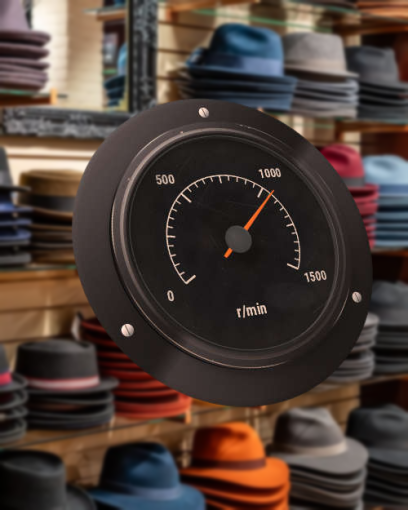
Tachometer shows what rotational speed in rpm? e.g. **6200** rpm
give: **1050** rpm
